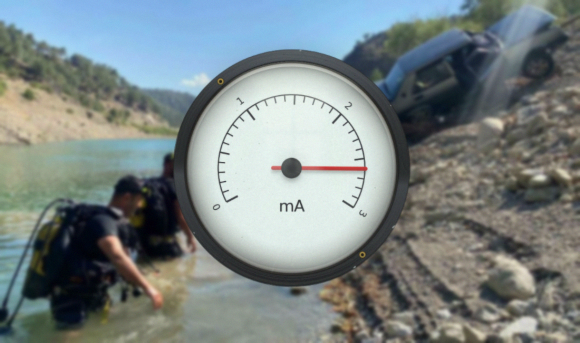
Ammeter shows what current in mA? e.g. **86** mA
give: **2.6** mA
